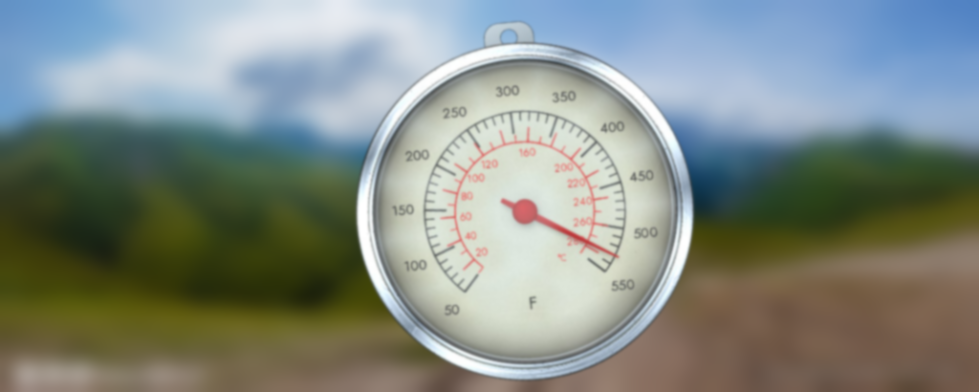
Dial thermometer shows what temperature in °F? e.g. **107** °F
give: **530** °F
